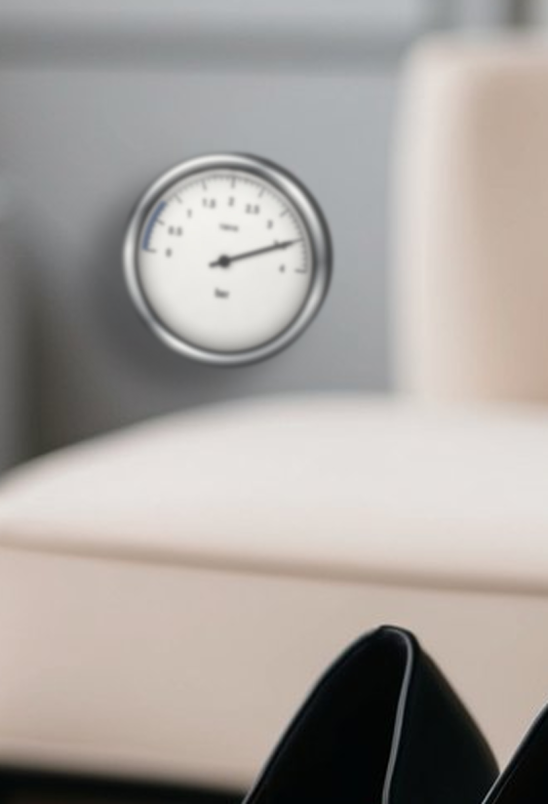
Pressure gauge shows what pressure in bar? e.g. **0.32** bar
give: **3.5** bar
